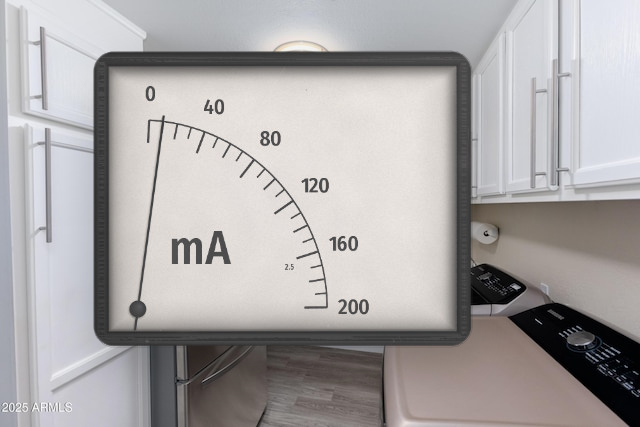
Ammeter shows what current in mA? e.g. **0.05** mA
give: **10** mA
